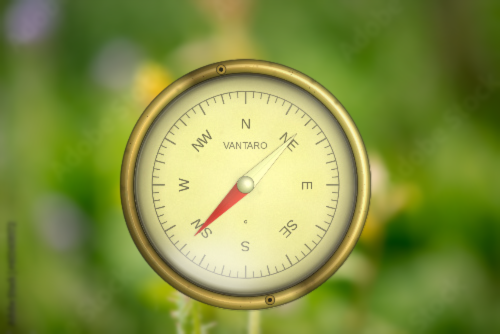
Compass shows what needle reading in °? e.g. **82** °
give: **225** °
